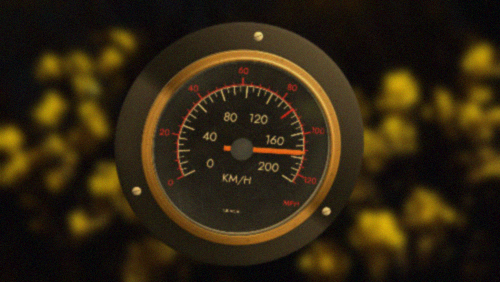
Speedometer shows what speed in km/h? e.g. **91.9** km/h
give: **175** km/h
